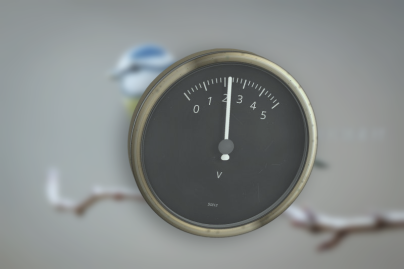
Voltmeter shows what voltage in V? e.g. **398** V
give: **2.2** V
